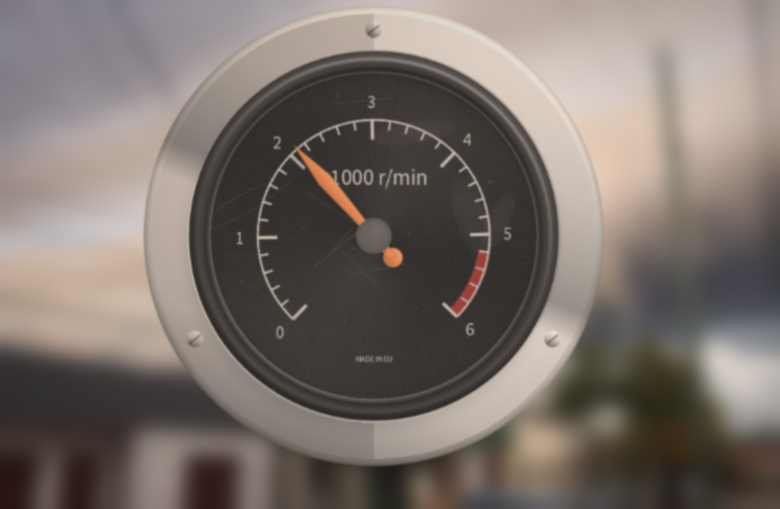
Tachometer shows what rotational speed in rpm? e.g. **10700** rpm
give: **2100** rpm
